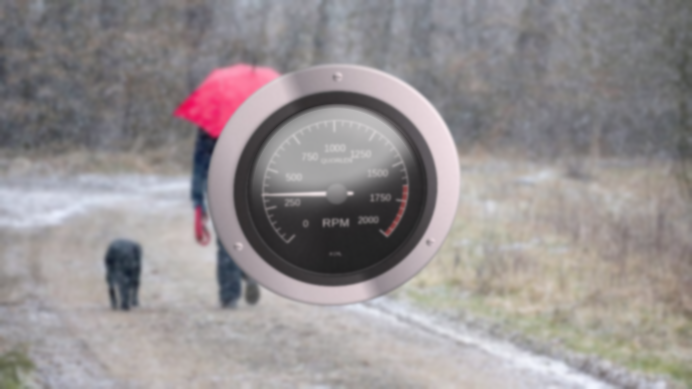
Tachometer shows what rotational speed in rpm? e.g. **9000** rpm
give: **350** rpm
